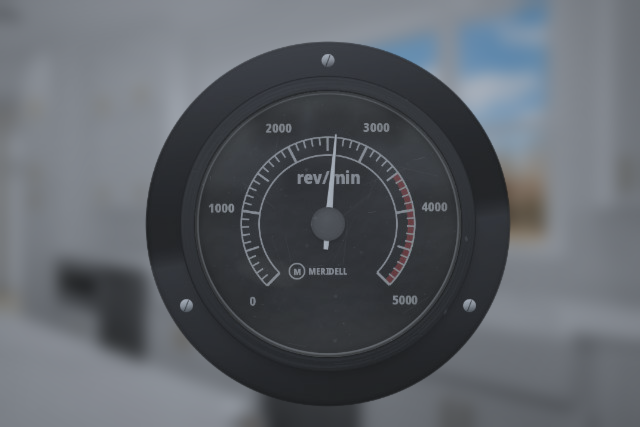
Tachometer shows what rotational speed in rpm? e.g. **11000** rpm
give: **2600** rpm
